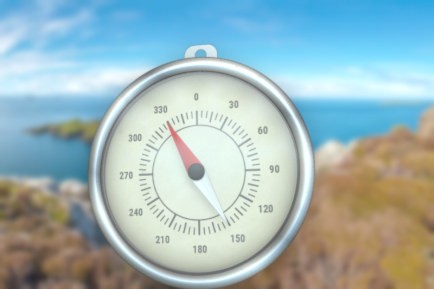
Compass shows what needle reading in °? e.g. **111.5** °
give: **330** °
